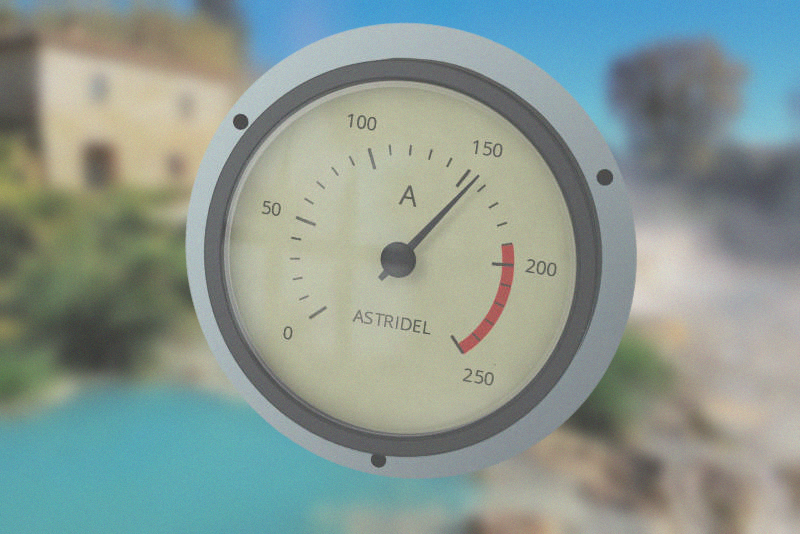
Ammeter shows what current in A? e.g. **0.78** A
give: **155** A
